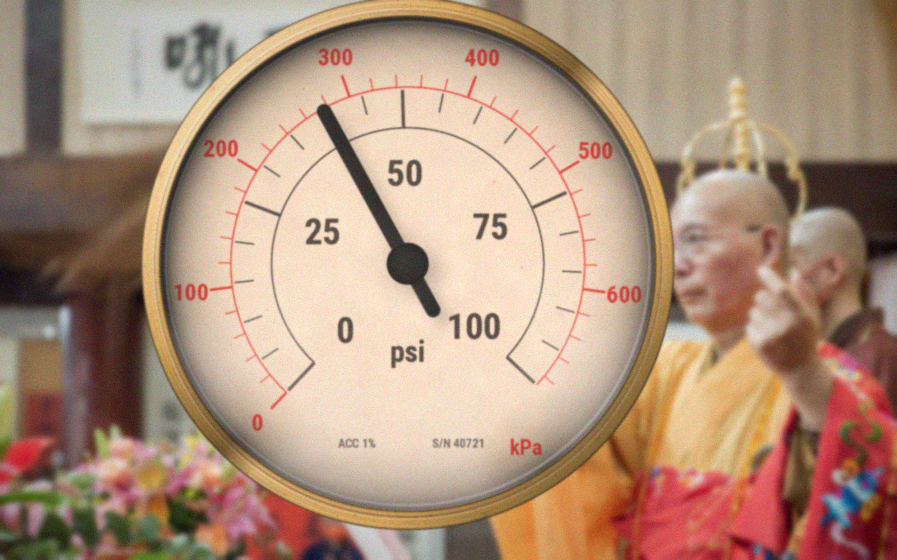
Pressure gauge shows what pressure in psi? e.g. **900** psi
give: **40** psi
